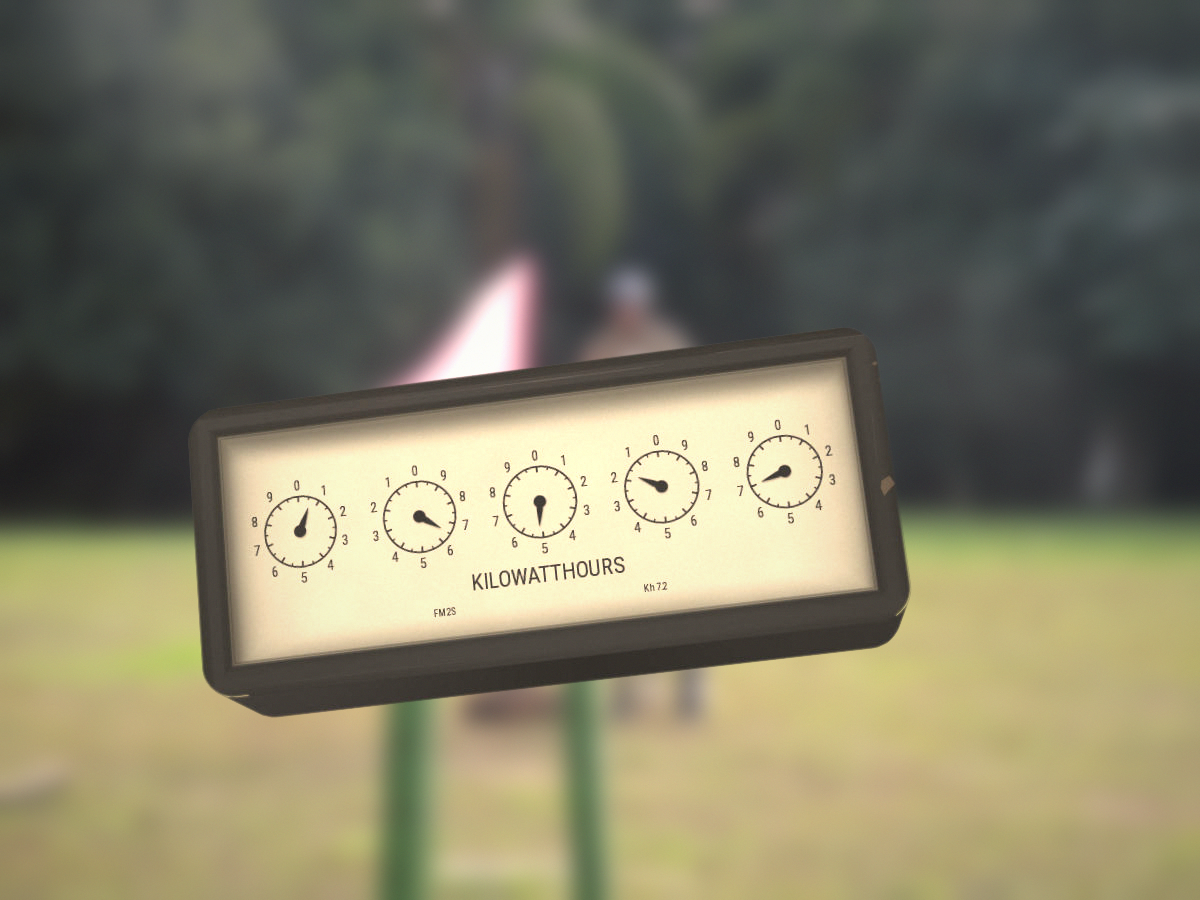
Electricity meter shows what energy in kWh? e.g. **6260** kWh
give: **6517** kWh
